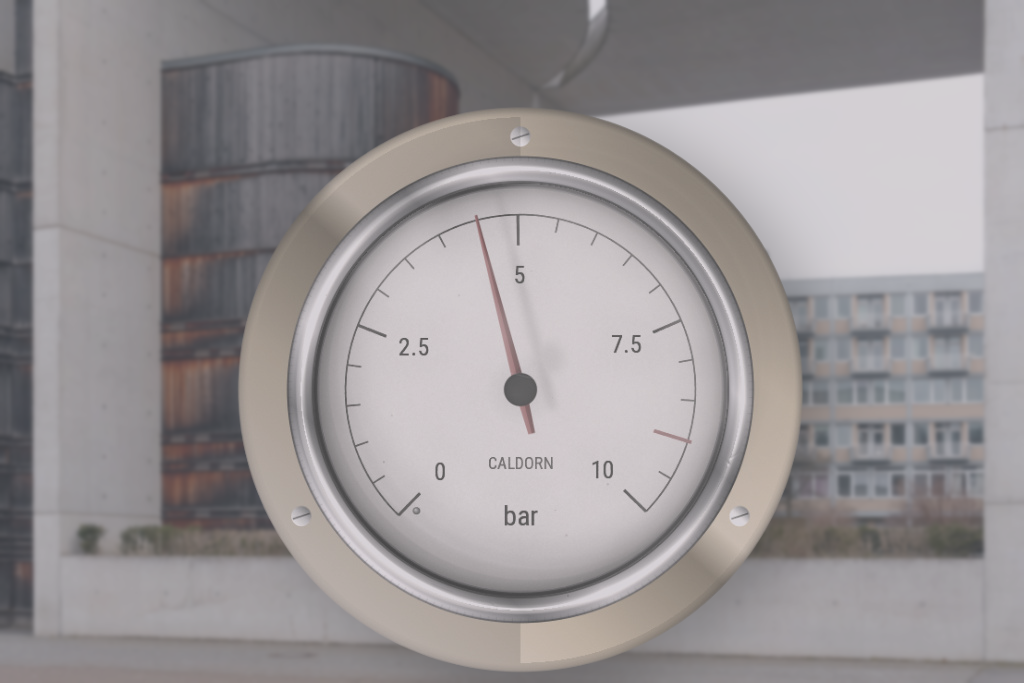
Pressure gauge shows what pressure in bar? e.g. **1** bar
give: **4.5** bar
